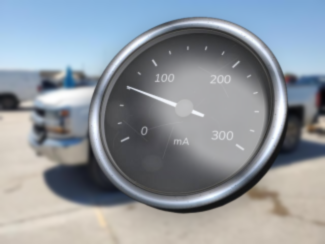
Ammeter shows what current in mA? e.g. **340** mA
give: **60** mA
